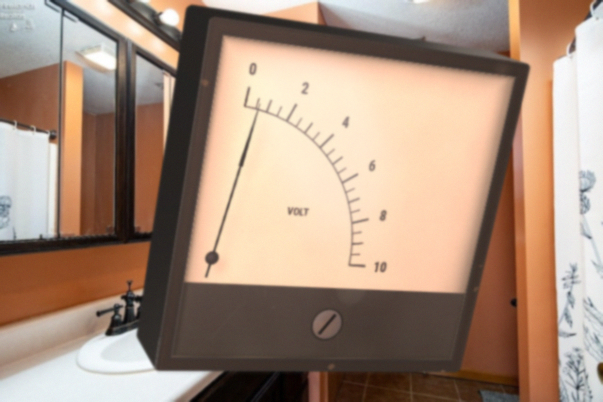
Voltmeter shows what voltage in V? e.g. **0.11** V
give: **0.5** V
